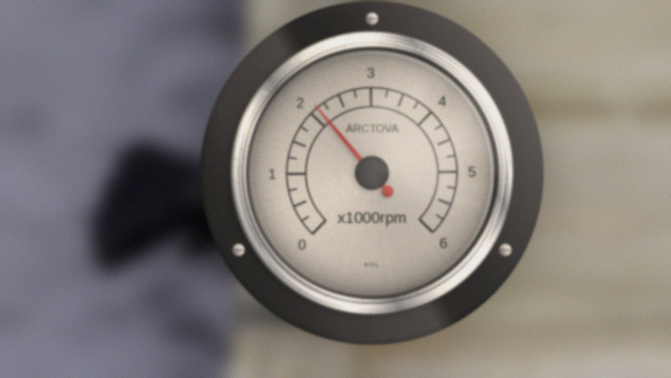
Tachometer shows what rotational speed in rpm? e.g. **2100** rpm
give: **2125** rpm
